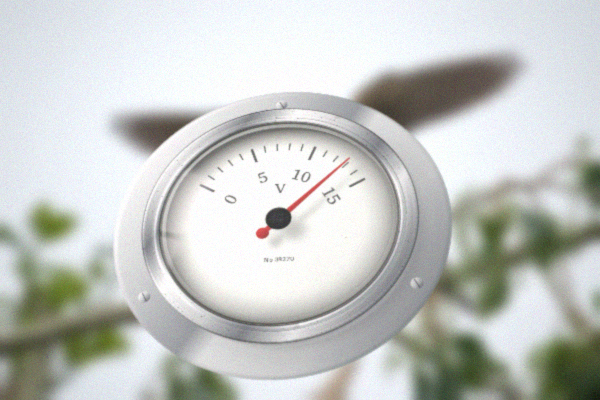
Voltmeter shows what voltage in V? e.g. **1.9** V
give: **13** V
